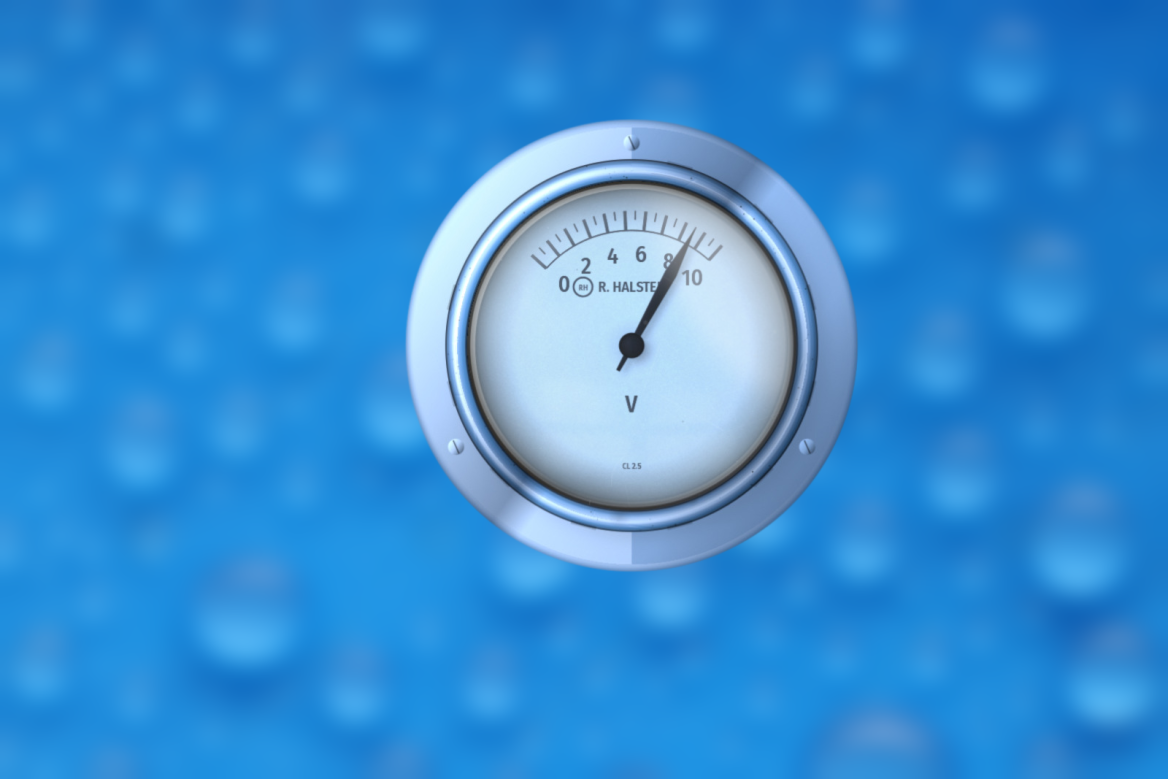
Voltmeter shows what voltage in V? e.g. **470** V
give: **8.5** V
